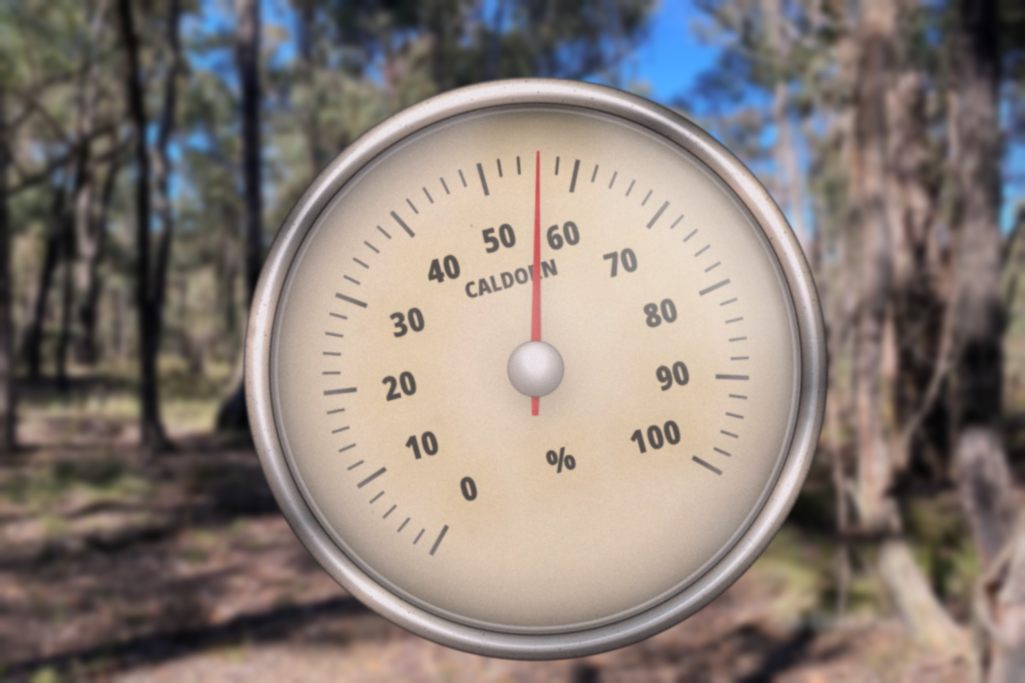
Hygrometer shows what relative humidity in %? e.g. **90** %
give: **56** %
